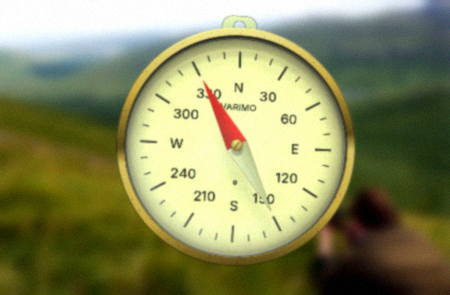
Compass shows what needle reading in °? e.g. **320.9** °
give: **330** °
